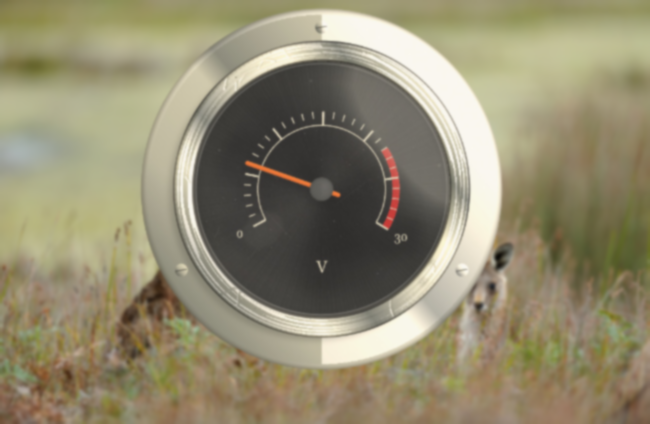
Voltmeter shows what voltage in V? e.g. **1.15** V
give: **6** V
